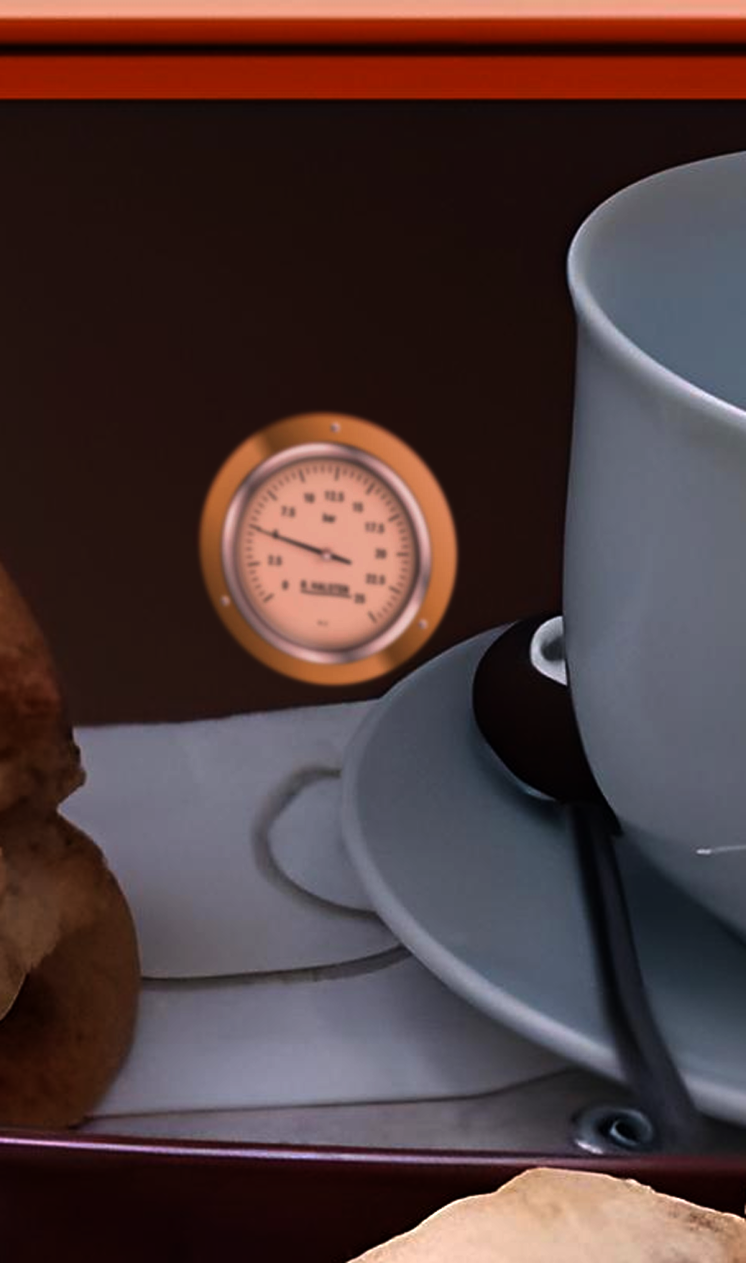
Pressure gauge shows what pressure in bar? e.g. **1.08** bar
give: **5** bar
